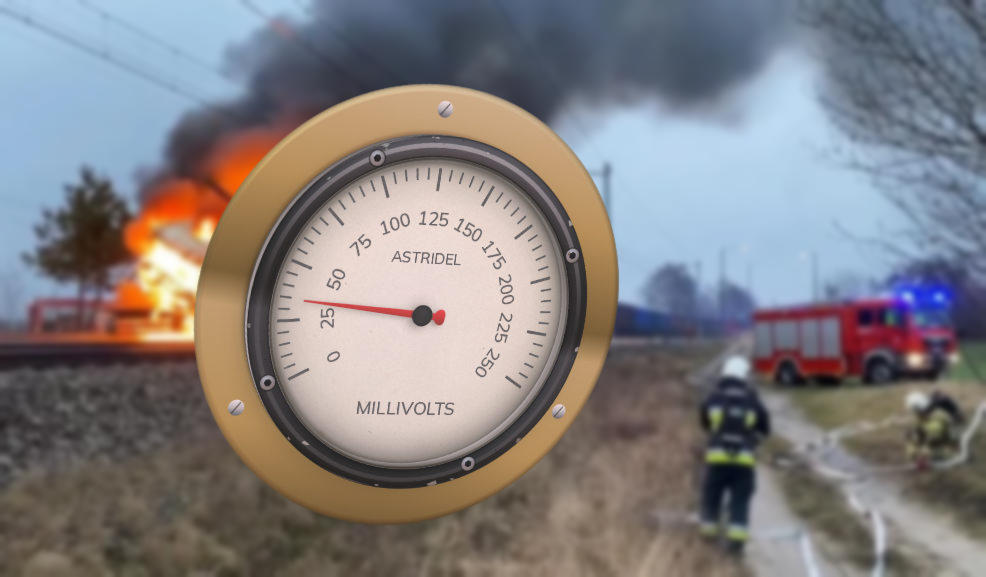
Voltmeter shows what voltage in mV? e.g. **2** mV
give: **35** mV
